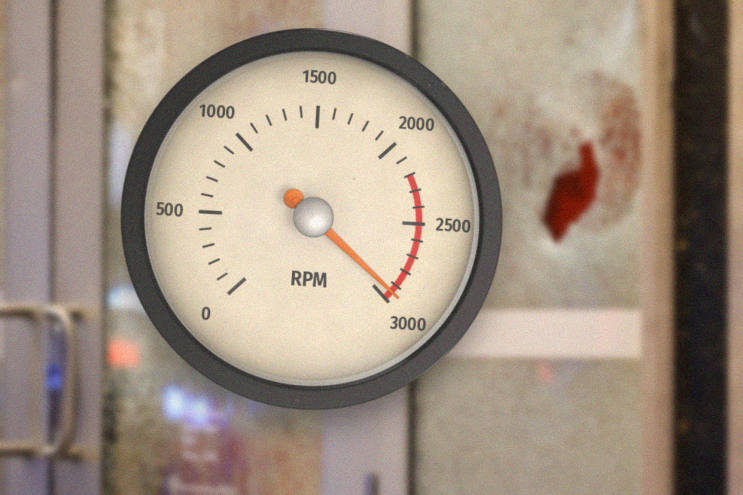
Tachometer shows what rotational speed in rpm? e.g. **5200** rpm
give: **2950** rpm
